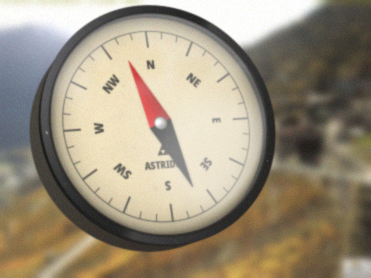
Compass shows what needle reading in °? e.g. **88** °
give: **340** °
